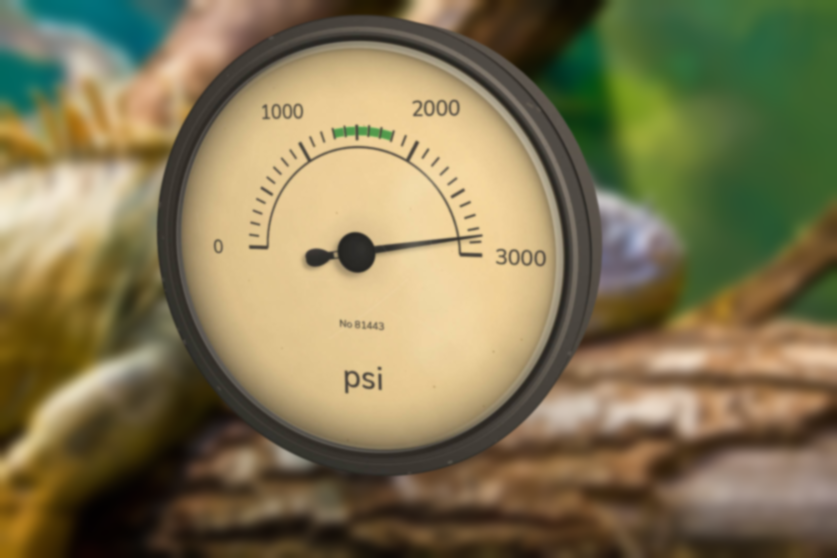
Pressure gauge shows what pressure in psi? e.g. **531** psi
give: **2850** psi
